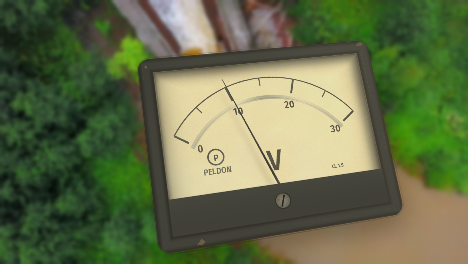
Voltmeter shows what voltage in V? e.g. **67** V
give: **10** V
